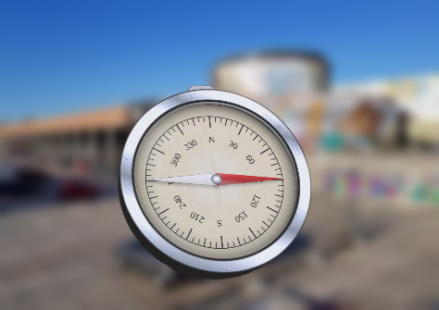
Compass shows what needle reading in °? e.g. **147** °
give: **90** °
